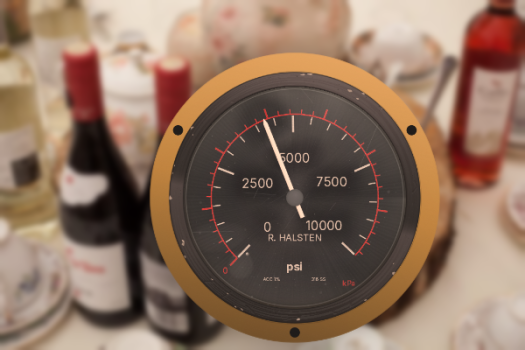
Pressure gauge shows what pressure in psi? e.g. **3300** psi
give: **4250** psi
